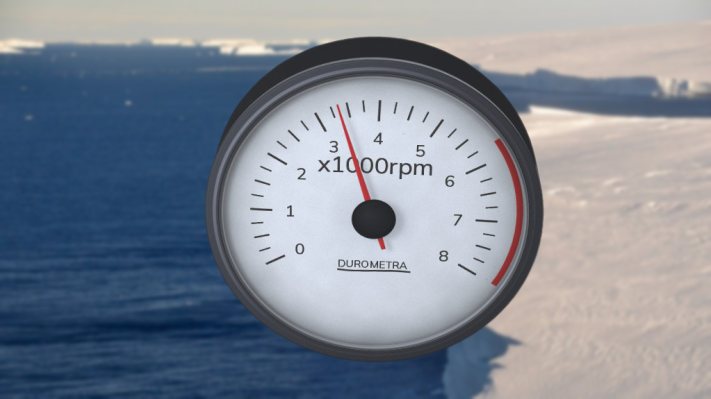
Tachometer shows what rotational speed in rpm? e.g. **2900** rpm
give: **3375** rpm
